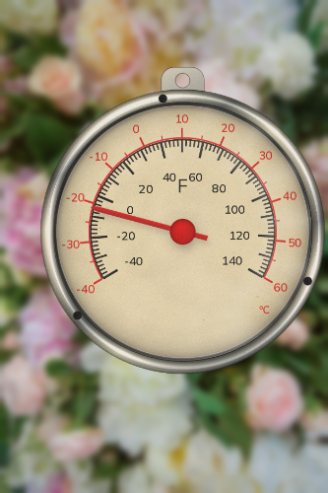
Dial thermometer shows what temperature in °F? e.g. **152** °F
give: **-6** °F
